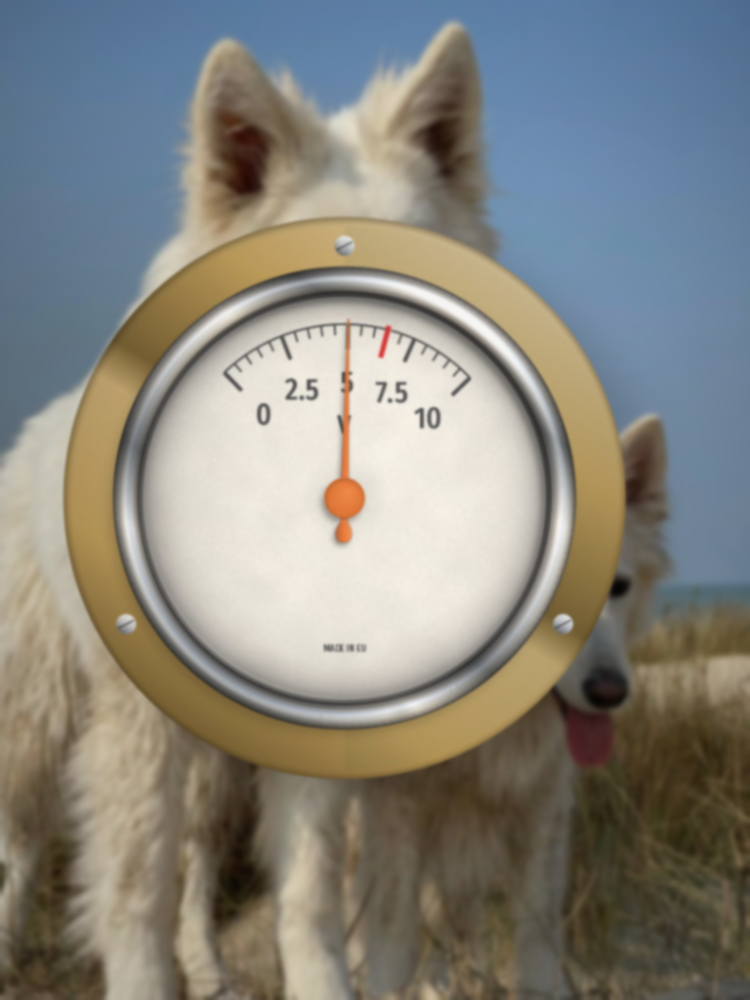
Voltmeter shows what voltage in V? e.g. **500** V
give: **5** V
